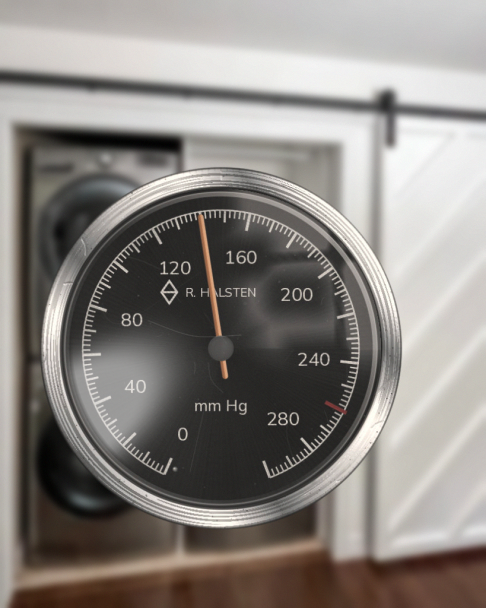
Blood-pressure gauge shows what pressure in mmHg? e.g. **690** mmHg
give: **140** mmHg
